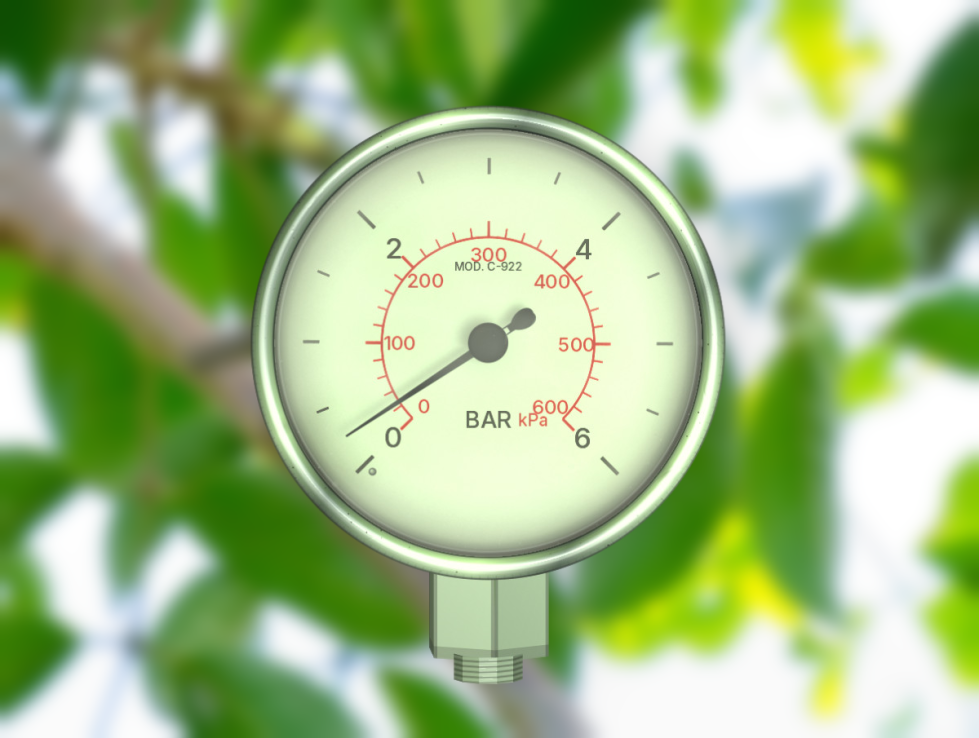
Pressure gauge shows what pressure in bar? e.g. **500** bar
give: **0.25** bar
